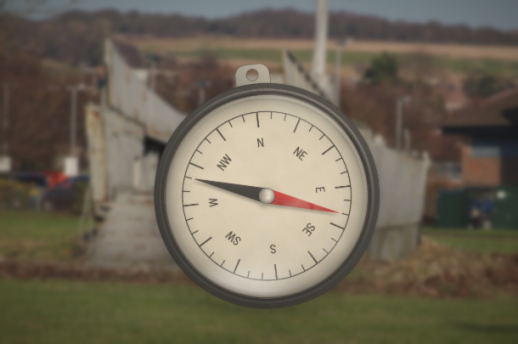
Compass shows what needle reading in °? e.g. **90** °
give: **110** °
